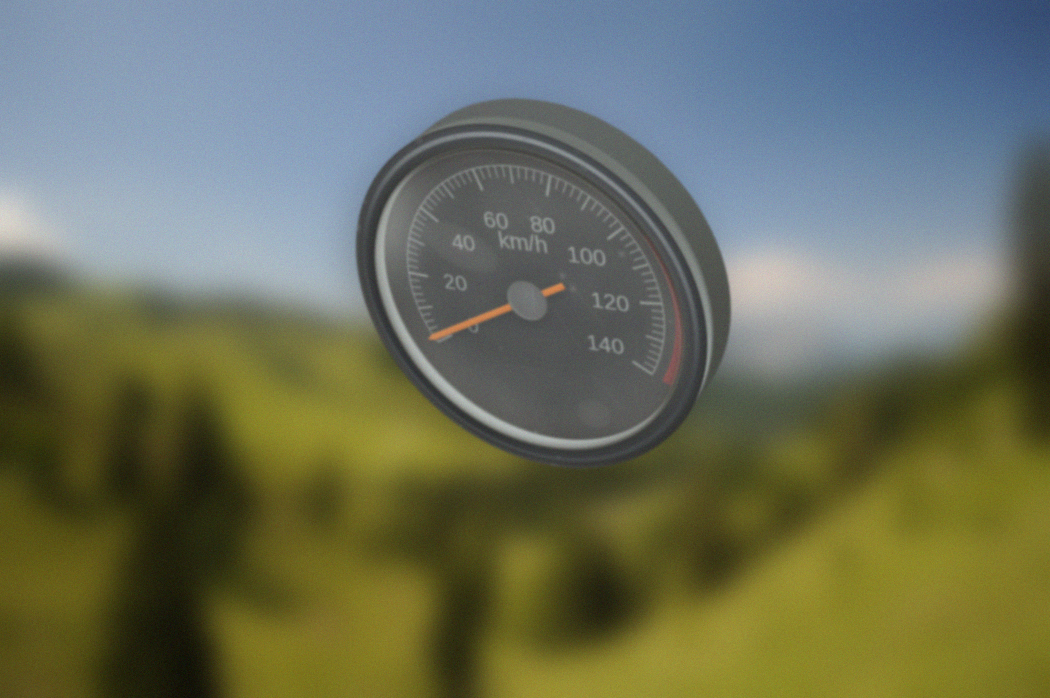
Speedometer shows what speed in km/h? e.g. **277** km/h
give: **2** km/h
